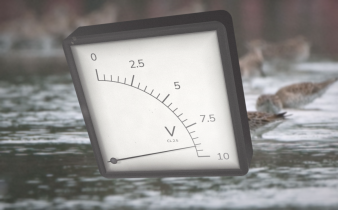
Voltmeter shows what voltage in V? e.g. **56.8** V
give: **9** V
